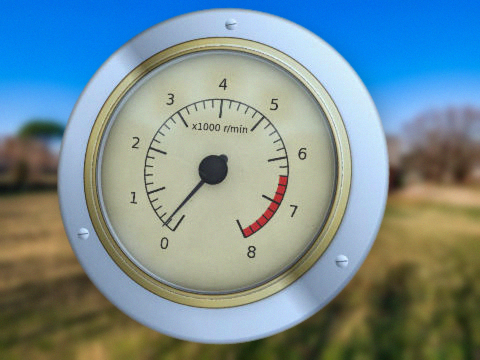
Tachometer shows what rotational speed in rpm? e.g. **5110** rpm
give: **200** rpm
